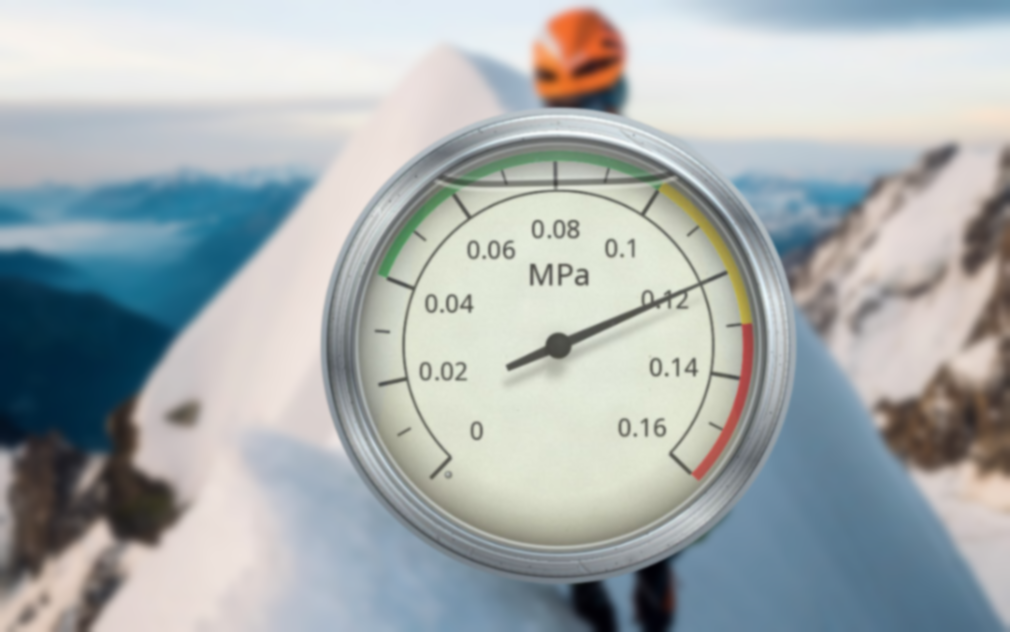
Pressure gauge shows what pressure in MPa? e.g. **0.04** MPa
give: **0.12** MPa
